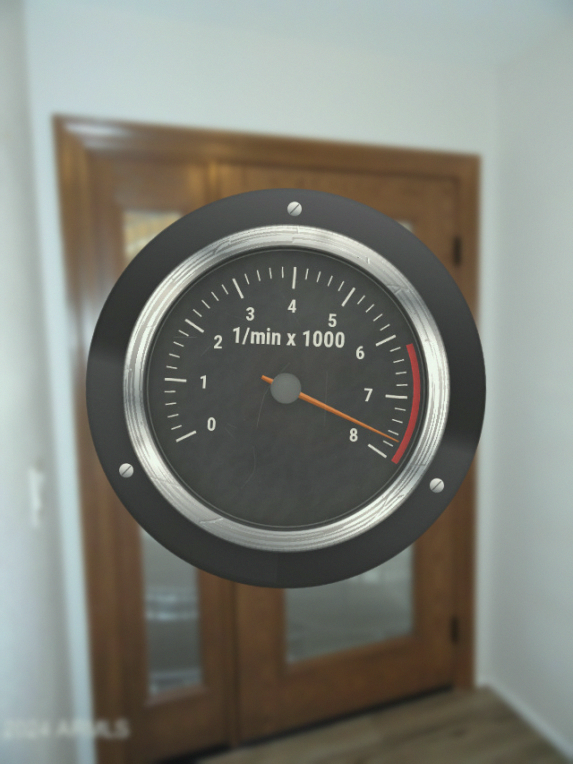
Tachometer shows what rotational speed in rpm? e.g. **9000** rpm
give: **7700** rpm
